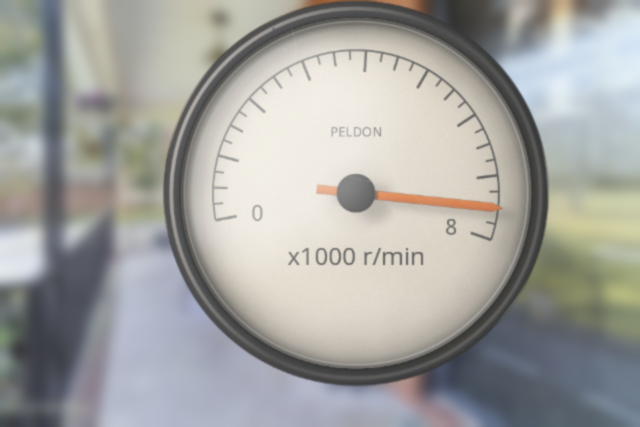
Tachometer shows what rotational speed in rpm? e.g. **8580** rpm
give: **7500** rpm
